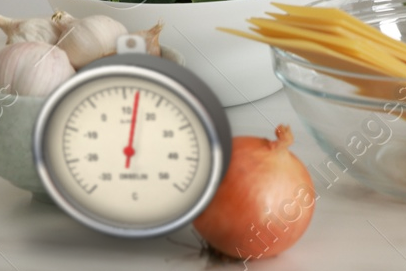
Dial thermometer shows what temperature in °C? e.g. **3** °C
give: **14** °C
